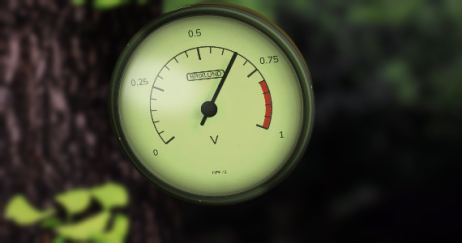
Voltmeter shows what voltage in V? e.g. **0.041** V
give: **0.65** V
